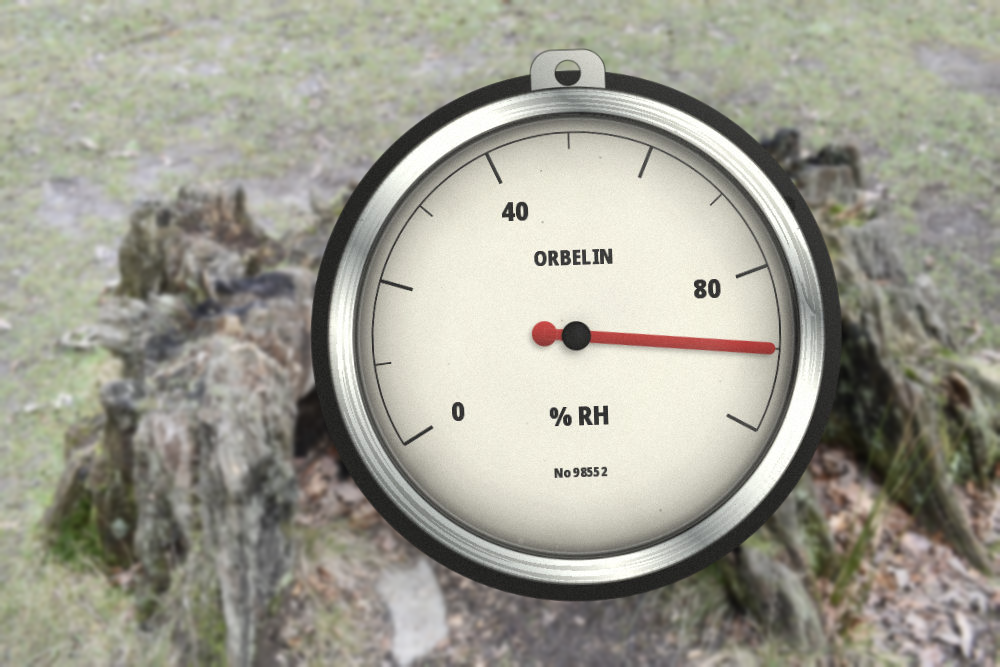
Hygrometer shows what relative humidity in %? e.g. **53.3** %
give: **90** %
